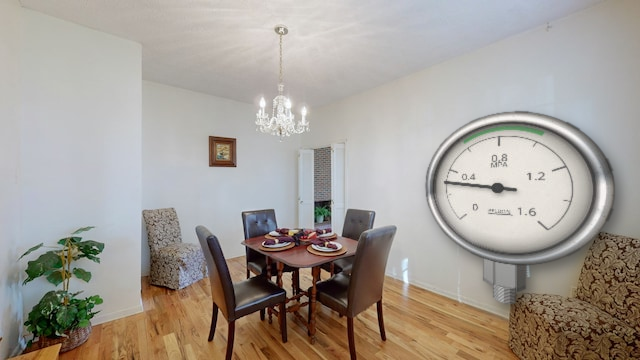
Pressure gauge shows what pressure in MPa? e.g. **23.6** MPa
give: **0.3** MPa
